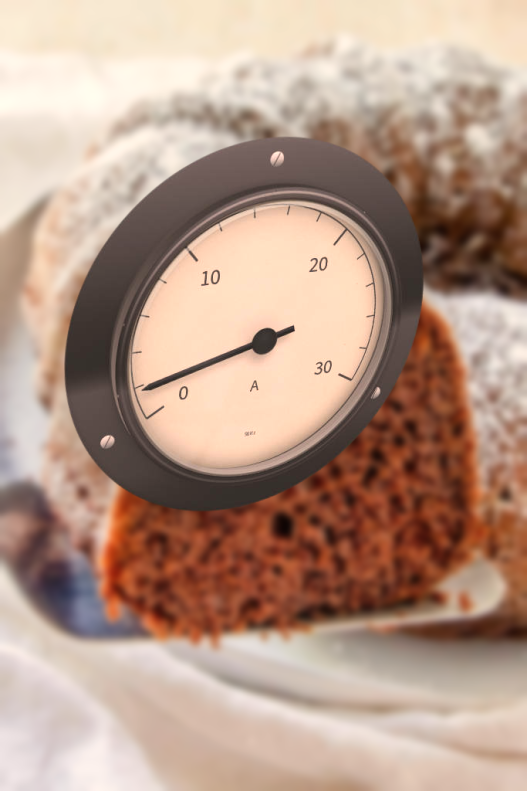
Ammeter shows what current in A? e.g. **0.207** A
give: **2** A
